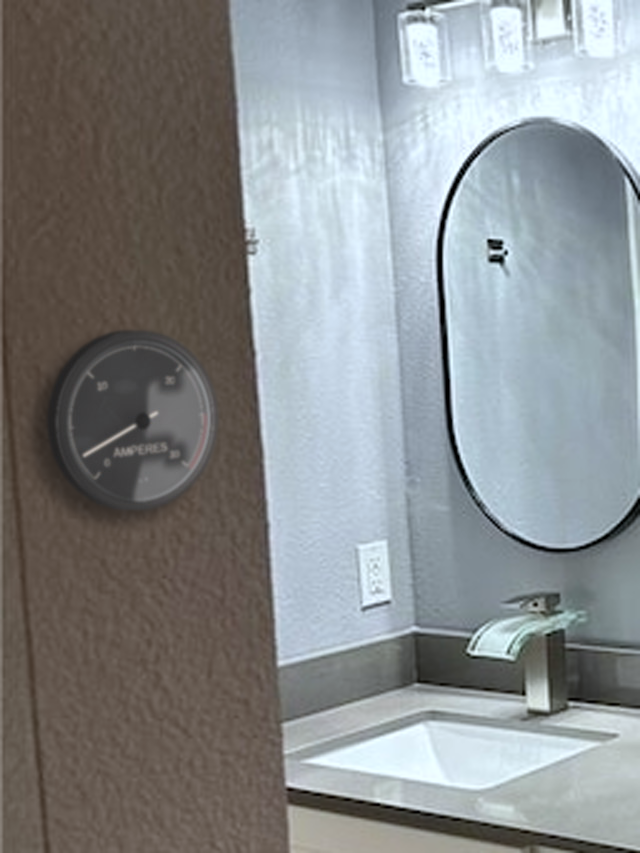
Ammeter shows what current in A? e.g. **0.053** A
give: **2.5** A
